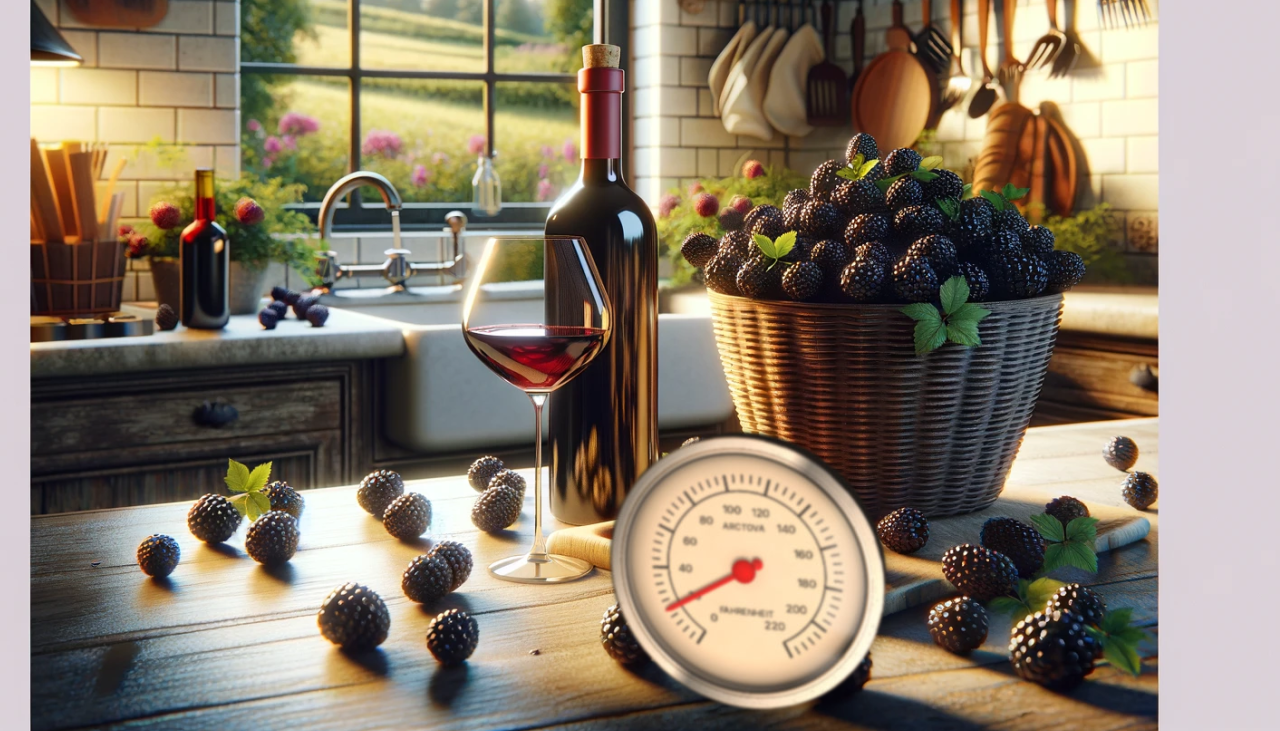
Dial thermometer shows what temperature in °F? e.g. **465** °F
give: **20** °F
